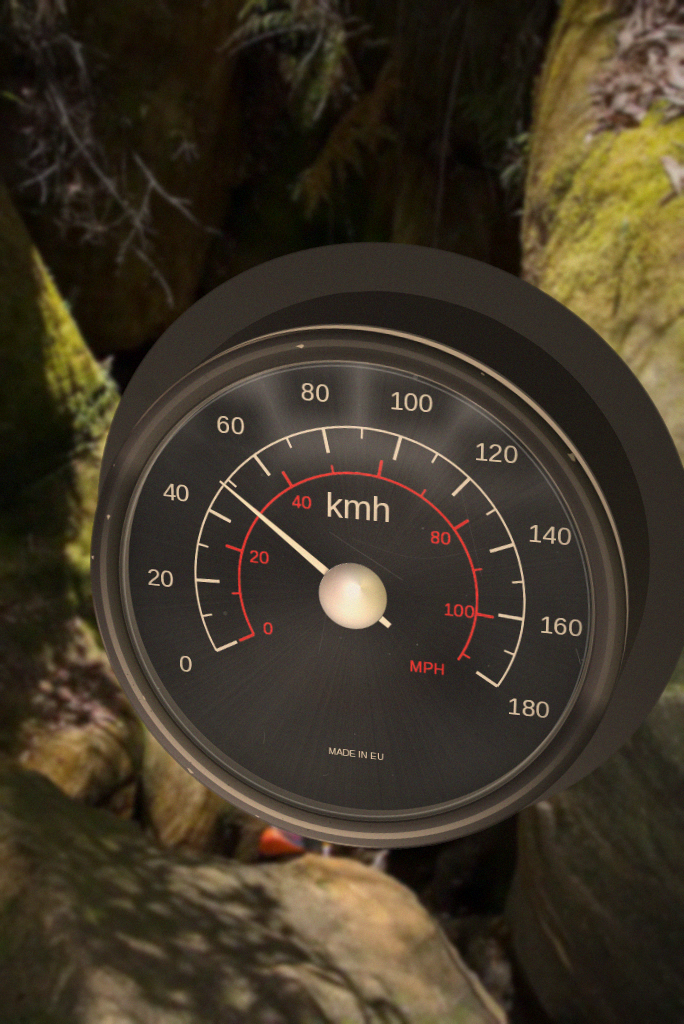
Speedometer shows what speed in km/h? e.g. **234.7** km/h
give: **50** km/h
